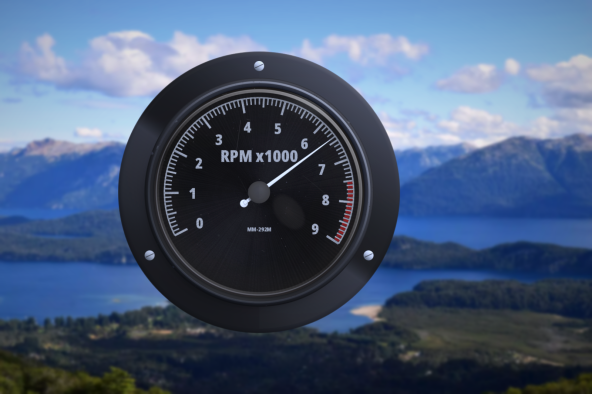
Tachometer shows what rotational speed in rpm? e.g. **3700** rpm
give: **6400** rpm
